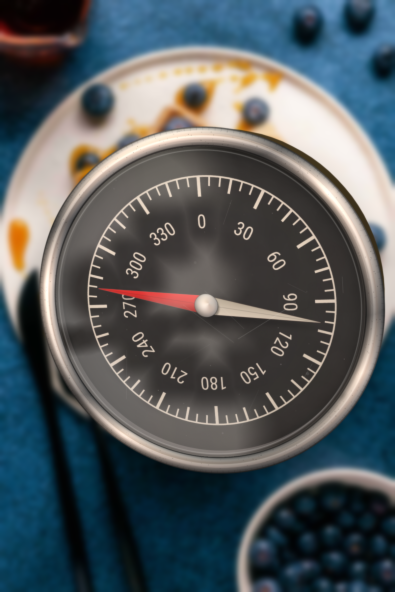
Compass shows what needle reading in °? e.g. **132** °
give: **280** °
